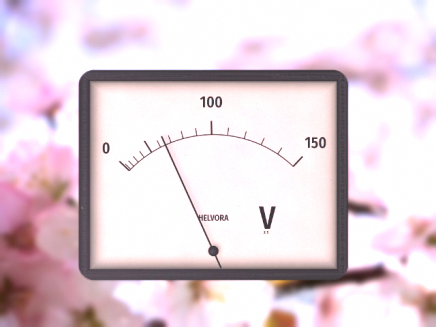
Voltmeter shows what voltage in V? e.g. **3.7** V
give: **65** V
